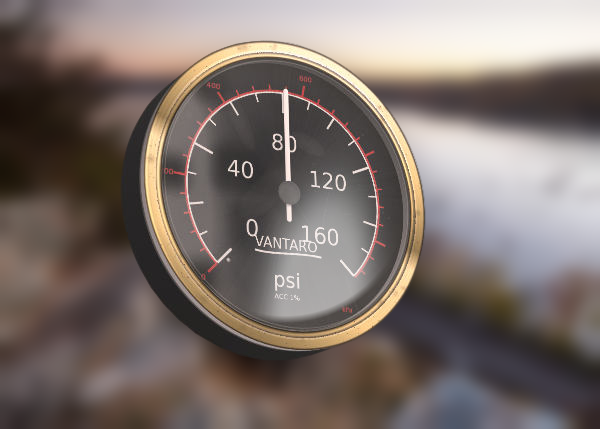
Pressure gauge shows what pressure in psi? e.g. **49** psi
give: **80** psi
